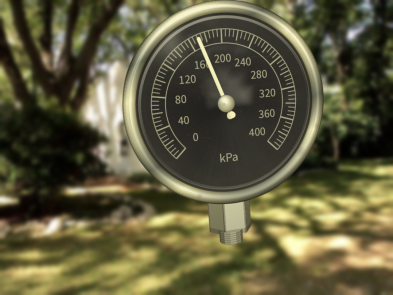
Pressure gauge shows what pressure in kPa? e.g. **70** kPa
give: **170** kPa
